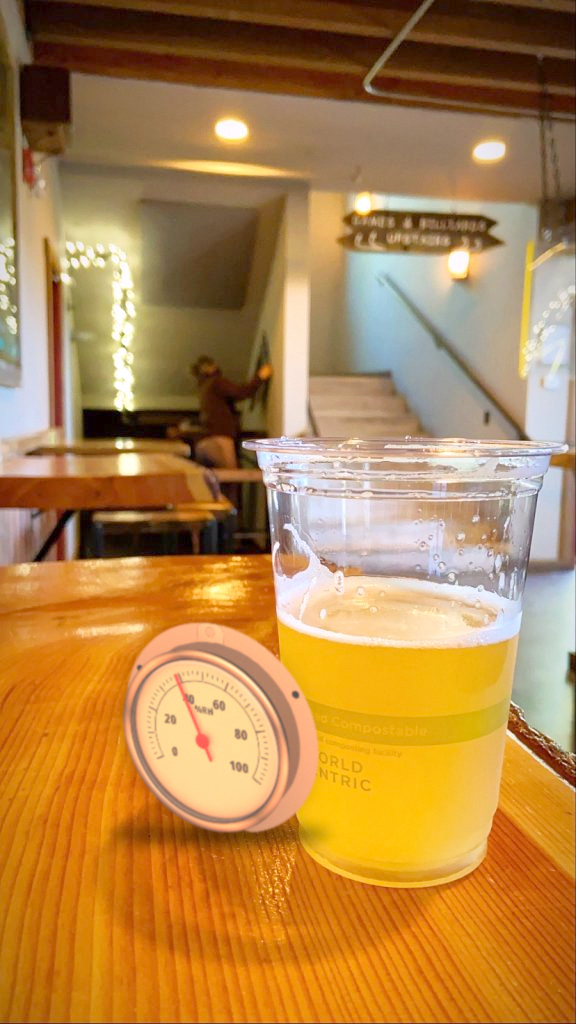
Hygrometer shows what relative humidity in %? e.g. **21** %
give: **40** %
